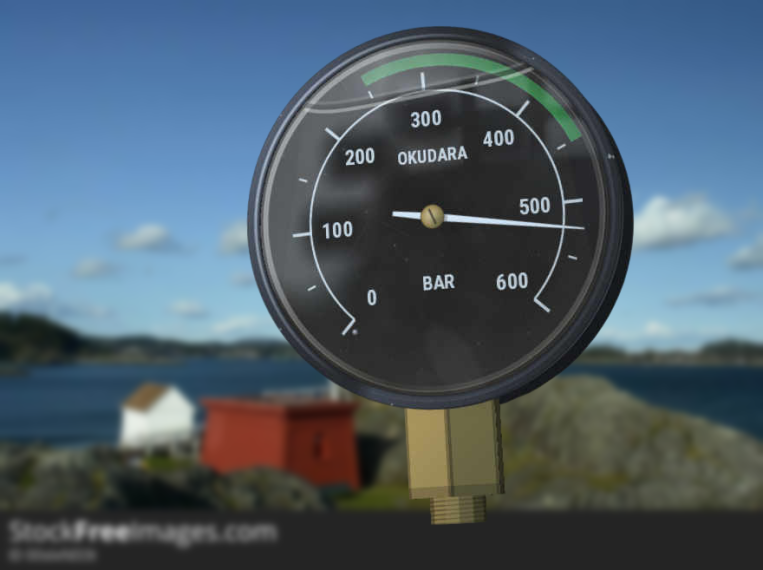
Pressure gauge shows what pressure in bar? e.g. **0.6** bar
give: **525** bar
